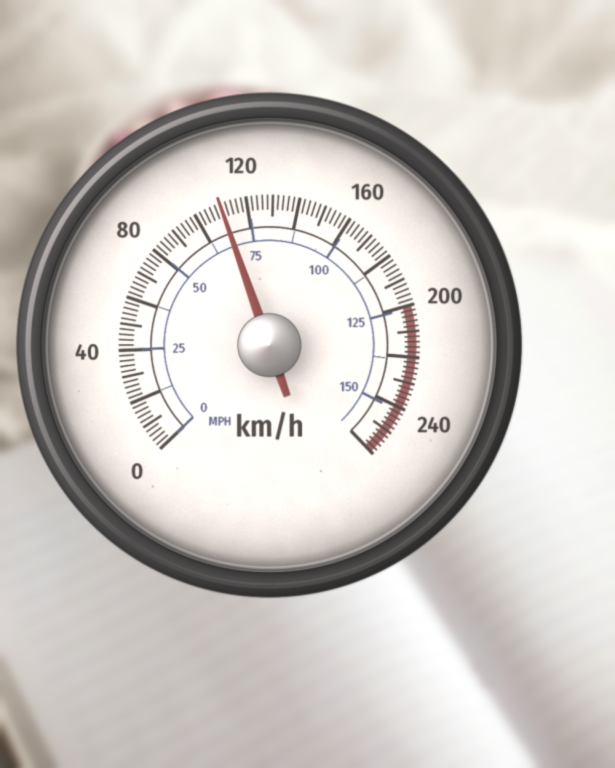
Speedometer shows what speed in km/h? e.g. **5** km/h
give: **110** km/h
